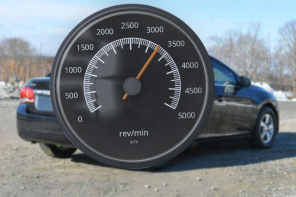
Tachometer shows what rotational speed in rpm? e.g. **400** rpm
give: **3250** rpm
